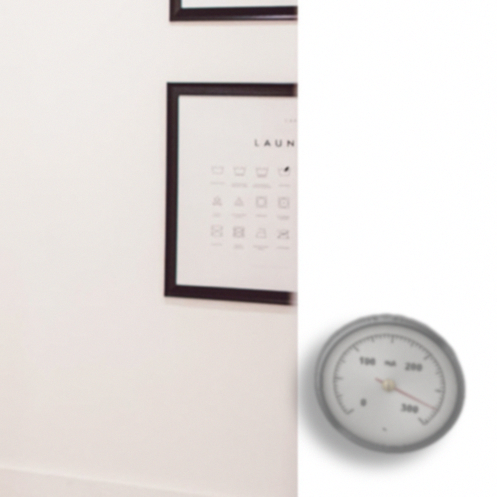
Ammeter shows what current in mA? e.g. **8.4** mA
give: **275** mA
